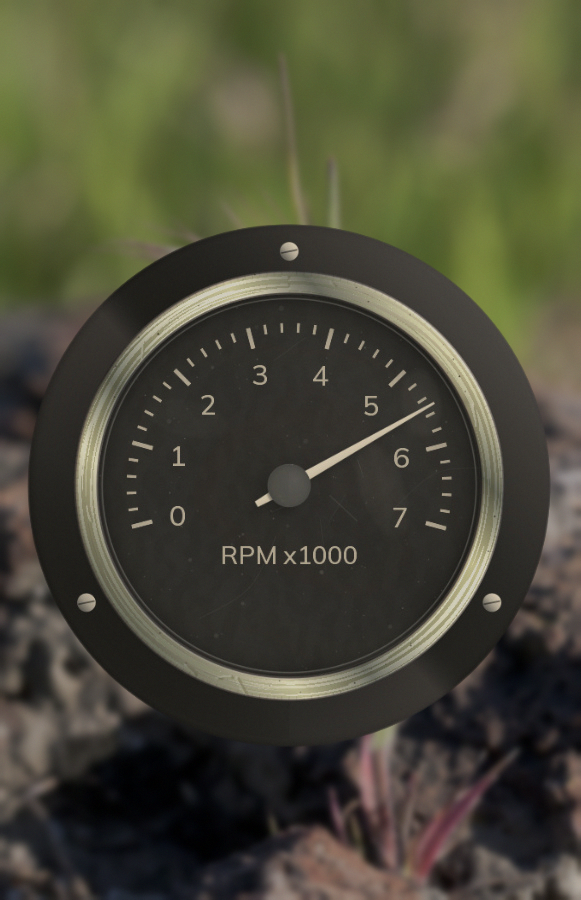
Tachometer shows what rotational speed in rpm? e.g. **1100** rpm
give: **5500** rpm
